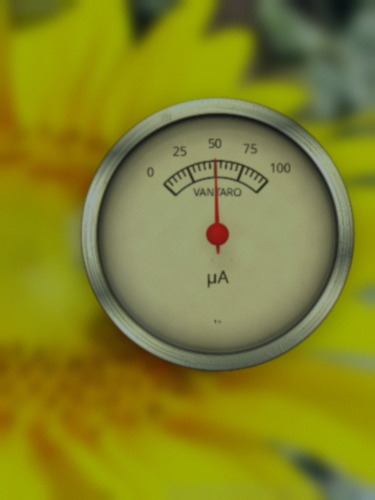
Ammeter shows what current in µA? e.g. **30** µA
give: **50** µA
